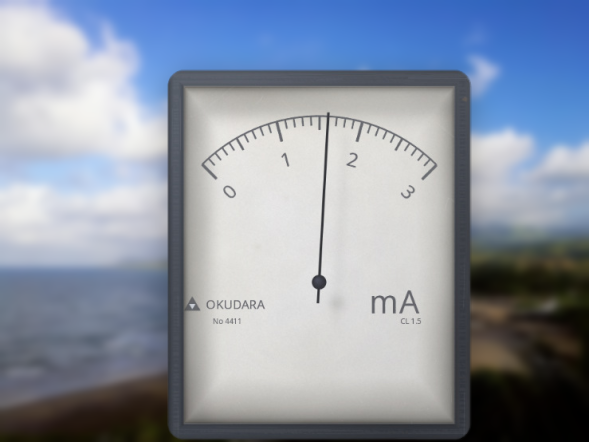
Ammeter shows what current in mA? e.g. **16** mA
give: **1.6** mA
